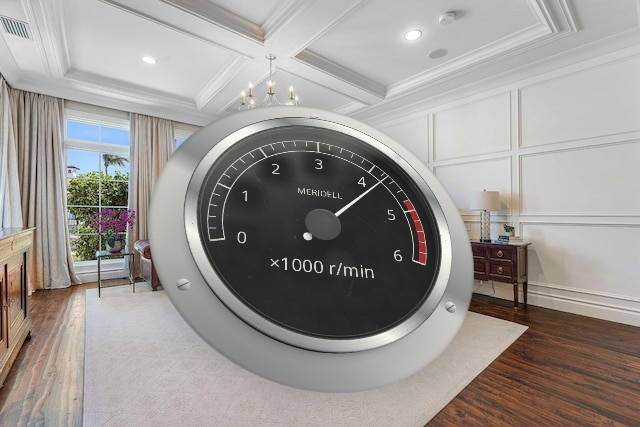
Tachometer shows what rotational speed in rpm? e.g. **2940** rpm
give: **4300** rpm
